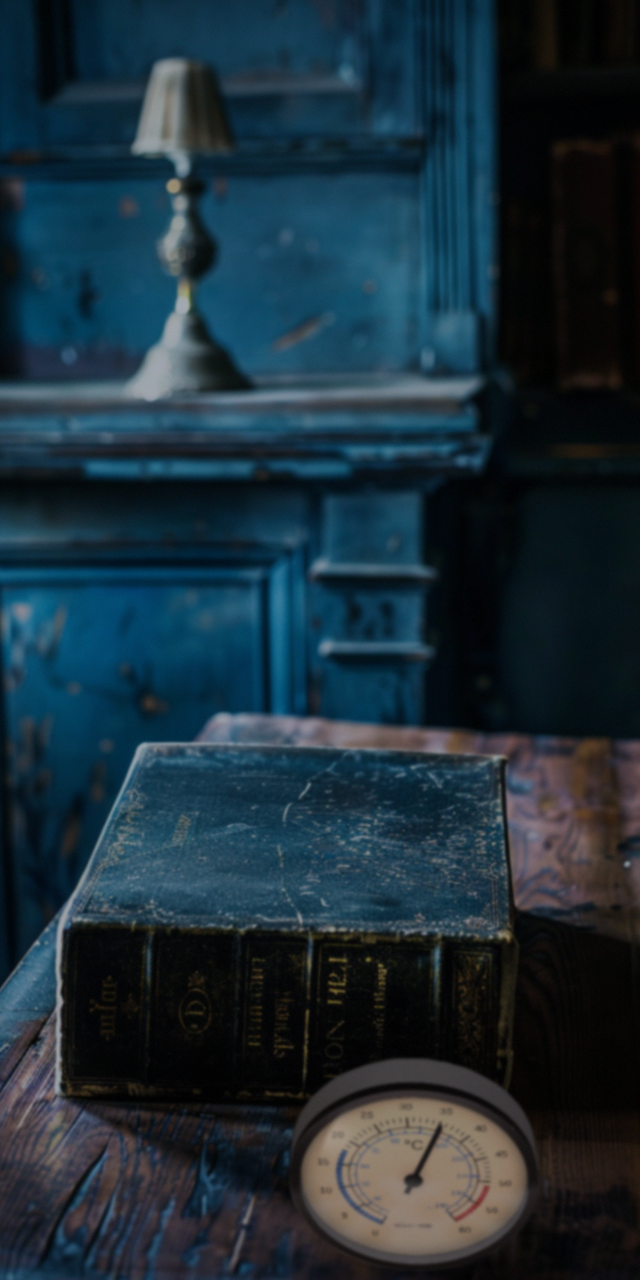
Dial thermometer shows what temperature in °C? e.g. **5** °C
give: **35** °C
